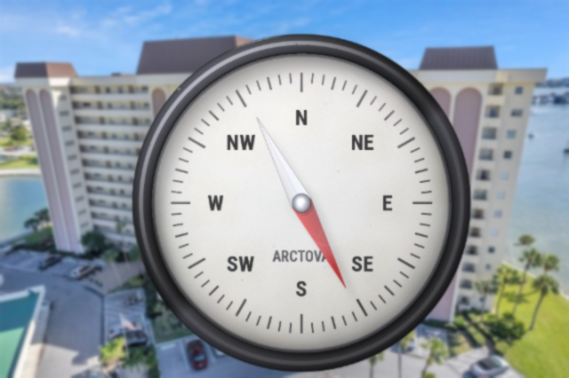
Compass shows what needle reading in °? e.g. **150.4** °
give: **152.5** °
